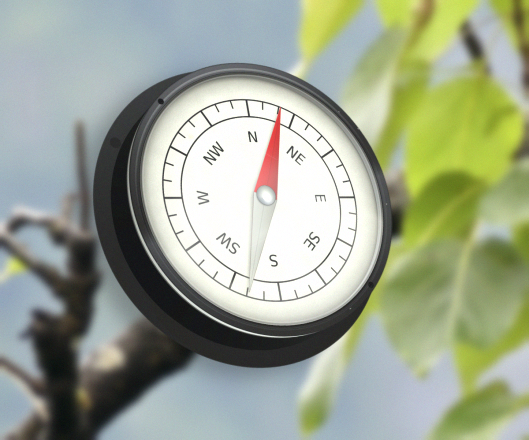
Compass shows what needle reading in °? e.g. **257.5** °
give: **20** °
